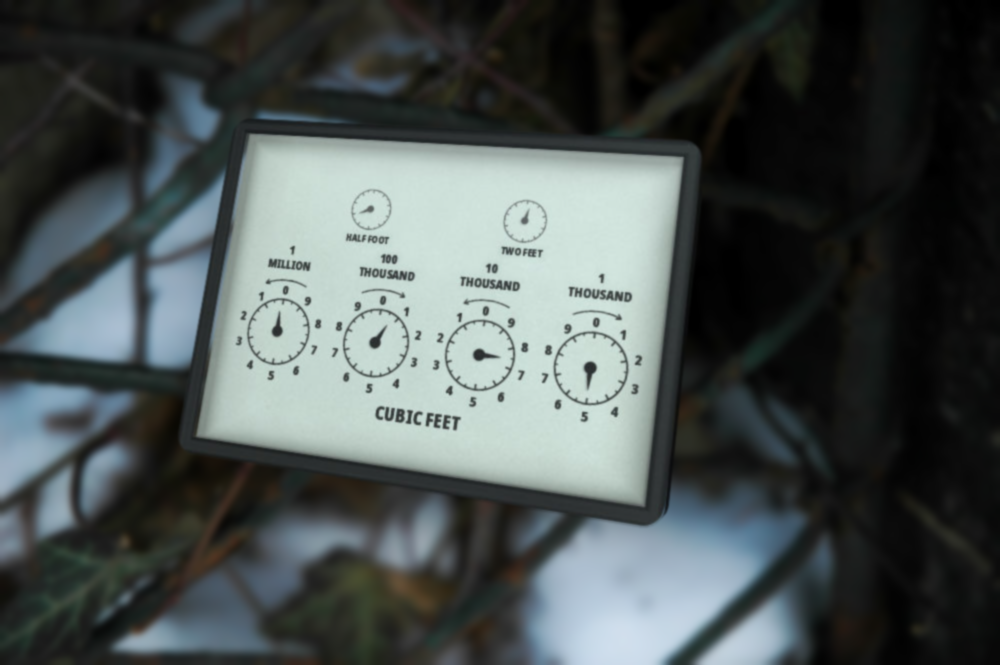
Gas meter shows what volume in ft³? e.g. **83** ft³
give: **7500** ft³
